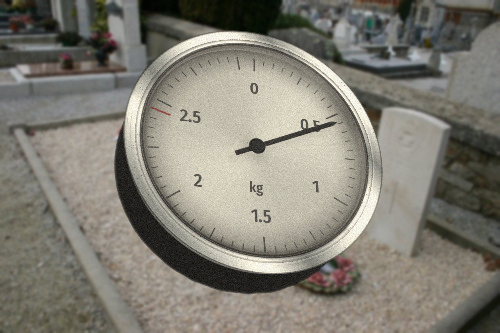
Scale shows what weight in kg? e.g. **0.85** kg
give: **0.55** kg
